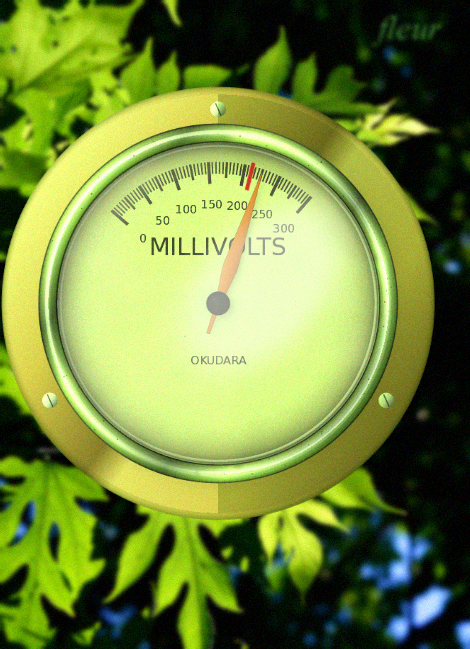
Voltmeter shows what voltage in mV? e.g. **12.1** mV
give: **225** mV
